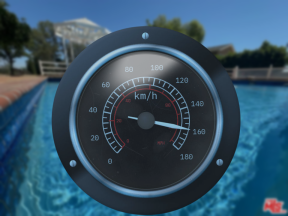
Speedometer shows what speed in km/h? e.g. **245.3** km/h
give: **160** km/h
